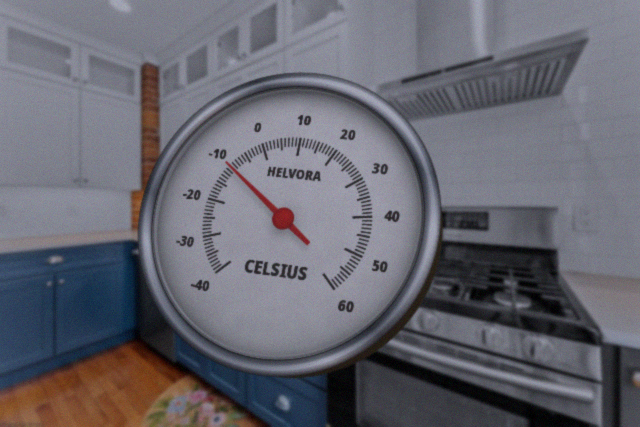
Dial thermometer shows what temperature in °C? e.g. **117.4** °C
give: **-10** °C
